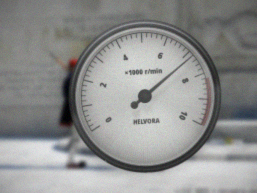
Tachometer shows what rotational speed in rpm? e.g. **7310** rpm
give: **7200** rpm
